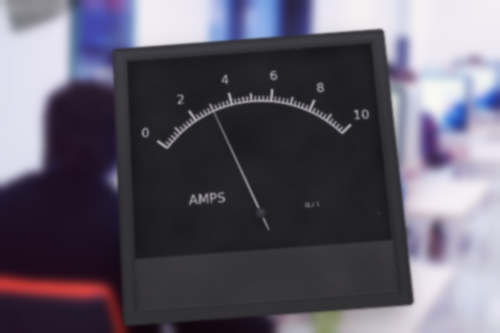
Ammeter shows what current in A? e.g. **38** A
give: **3** A
